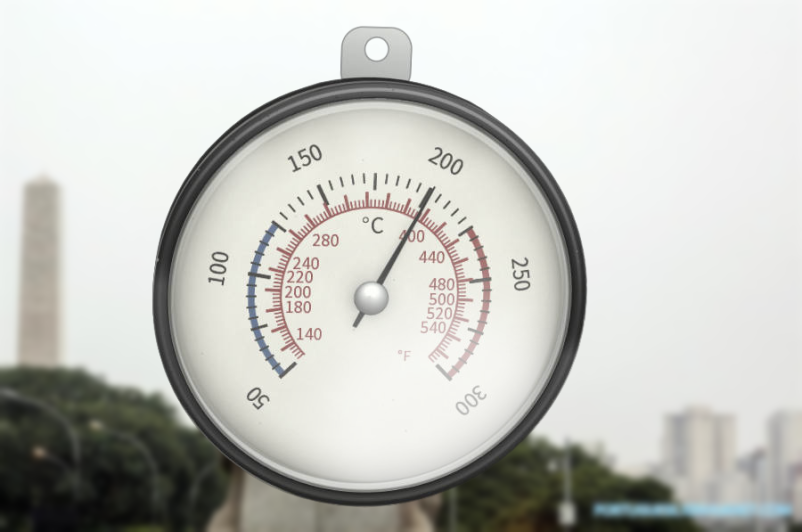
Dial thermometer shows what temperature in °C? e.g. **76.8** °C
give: **200** °C
